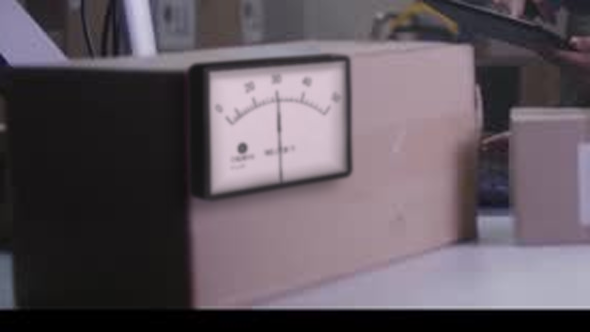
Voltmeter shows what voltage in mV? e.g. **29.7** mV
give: **30** mV
